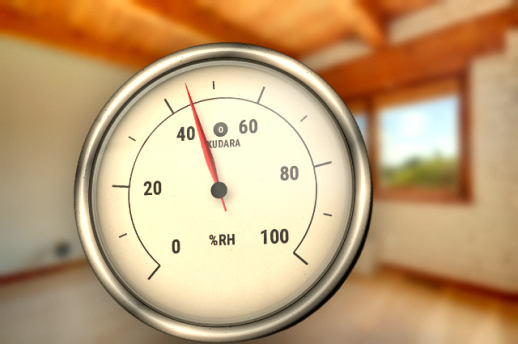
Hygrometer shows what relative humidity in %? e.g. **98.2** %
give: **45** %
